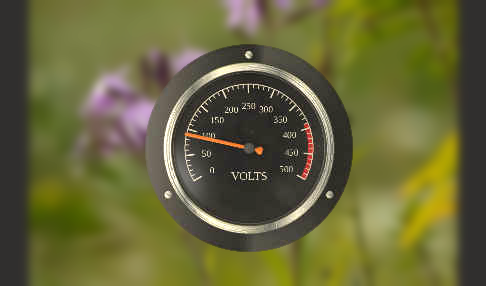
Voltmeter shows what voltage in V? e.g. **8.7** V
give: **90** V
